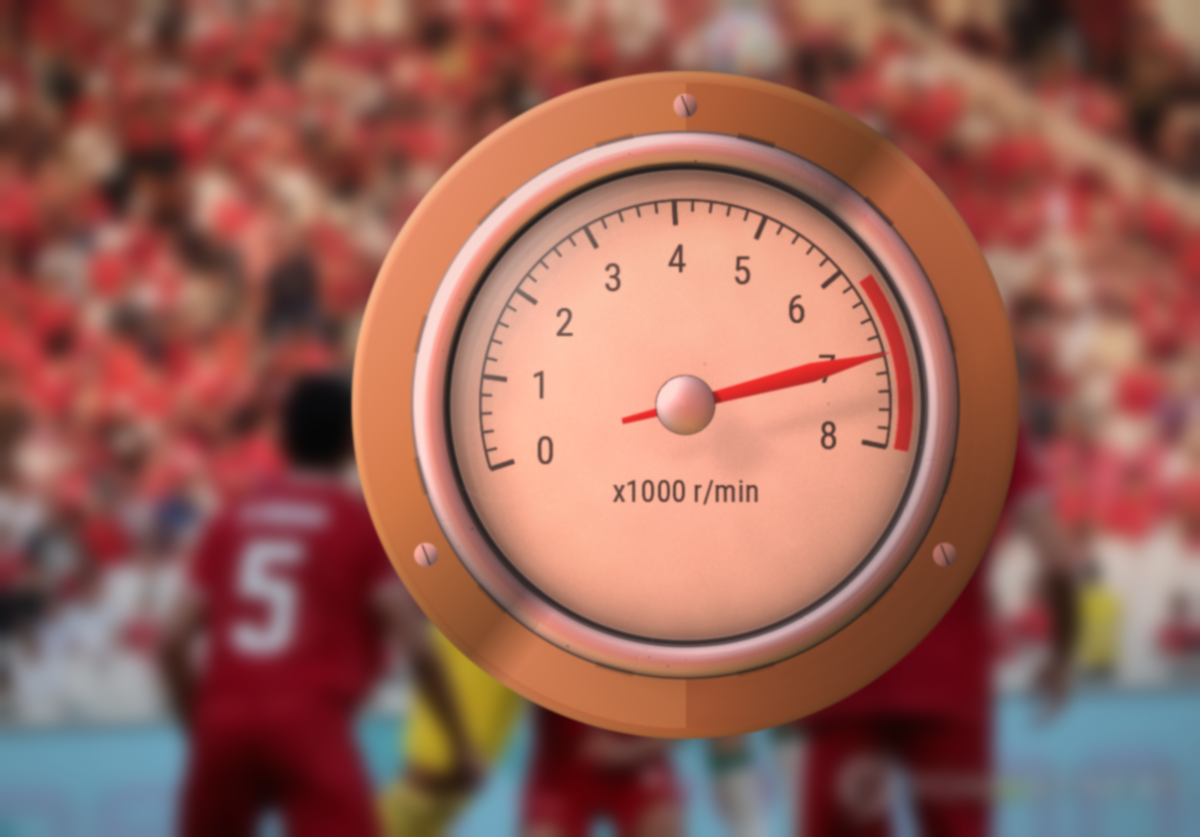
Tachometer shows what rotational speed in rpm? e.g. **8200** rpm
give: **7000** rpm
